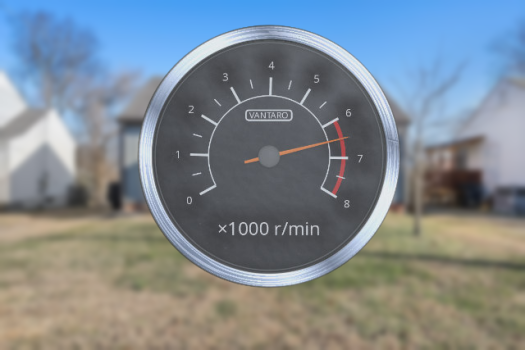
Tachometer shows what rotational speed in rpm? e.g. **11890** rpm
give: **6500** rpm
